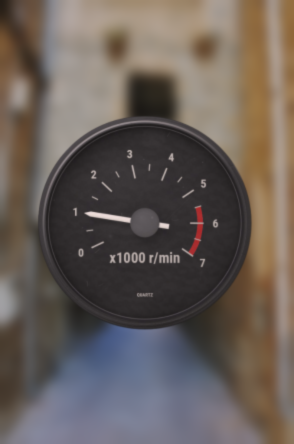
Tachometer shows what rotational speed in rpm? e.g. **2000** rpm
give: **1000** rpm
